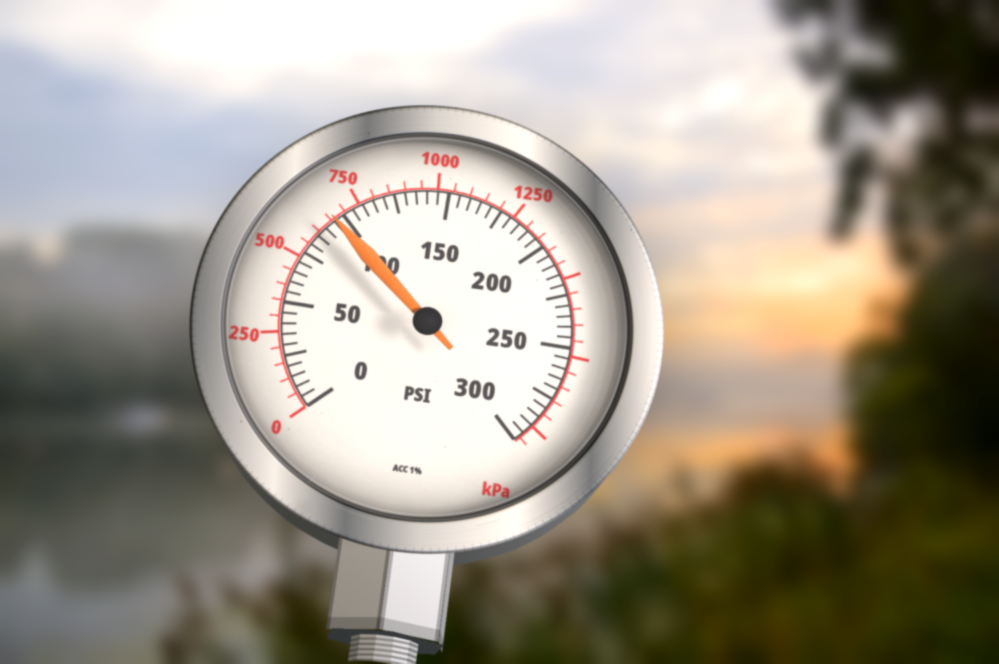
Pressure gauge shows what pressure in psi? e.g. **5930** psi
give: **95** psi
